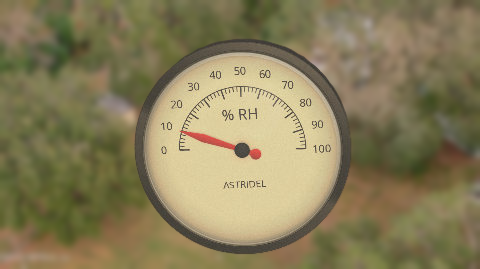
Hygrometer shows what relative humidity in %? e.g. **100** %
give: **10** %
